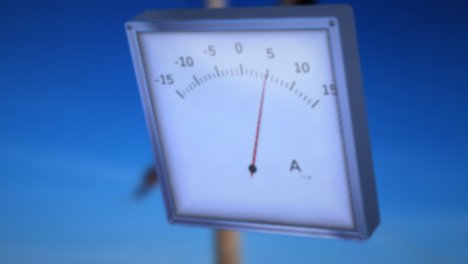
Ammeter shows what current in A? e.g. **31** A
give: **5** A
